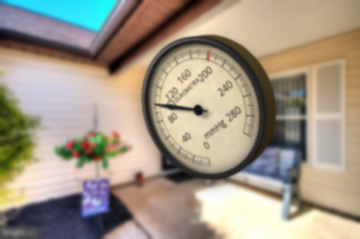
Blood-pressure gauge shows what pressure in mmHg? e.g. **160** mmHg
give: **100** mmHg
